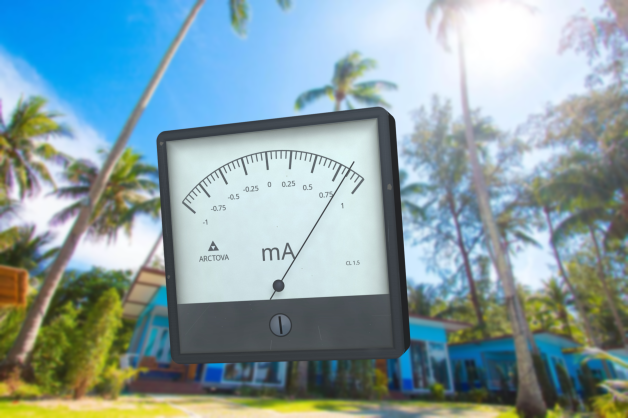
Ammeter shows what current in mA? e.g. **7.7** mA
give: **0.85** mA
